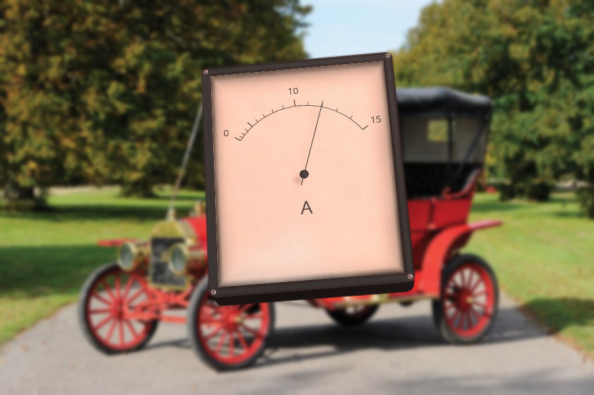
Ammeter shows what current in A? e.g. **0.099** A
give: **12** A
